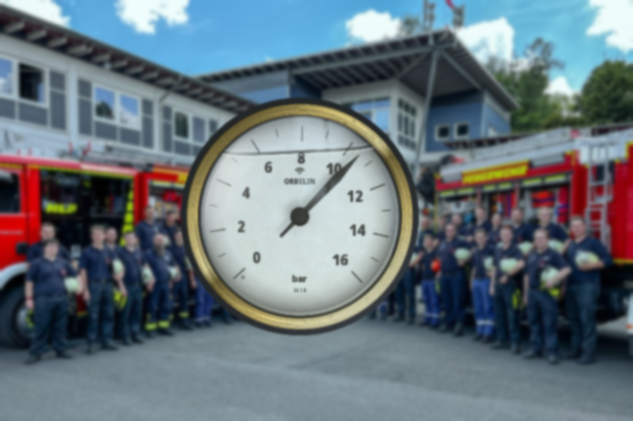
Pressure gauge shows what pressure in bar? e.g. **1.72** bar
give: **10.5** bar
